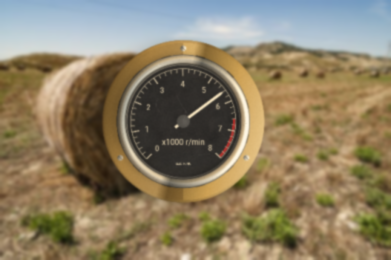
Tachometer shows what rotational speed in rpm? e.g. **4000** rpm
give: **5600** rpm
